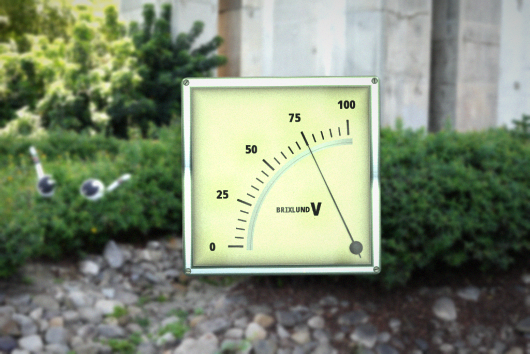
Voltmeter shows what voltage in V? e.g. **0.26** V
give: **75** V
